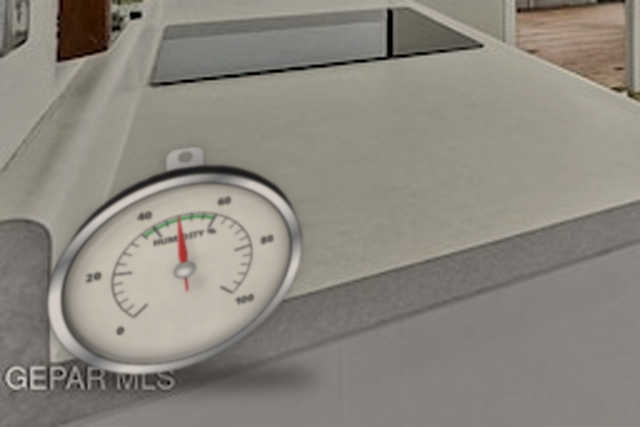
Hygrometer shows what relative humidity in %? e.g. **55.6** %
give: **48** %
